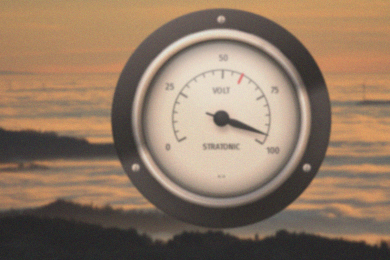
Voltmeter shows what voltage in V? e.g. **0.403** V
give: **95** V
